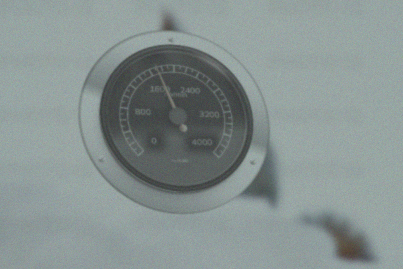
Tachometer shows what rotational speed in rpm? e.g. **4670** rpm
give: **1700** rpm
